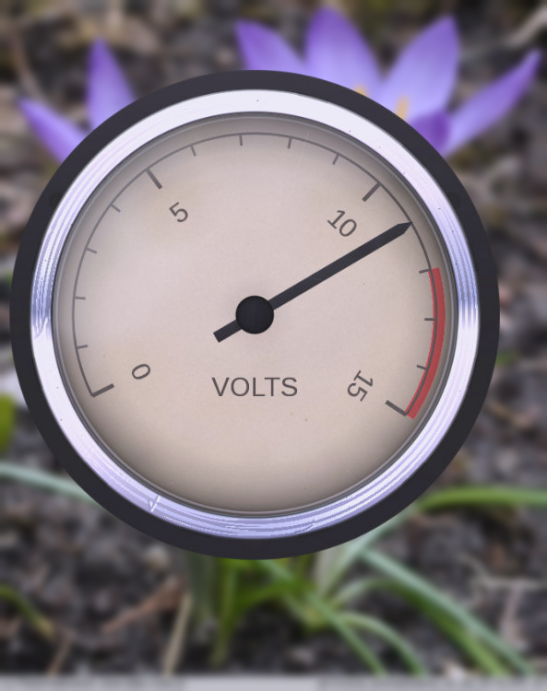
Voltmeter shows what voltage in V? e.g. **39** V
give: **11** V
